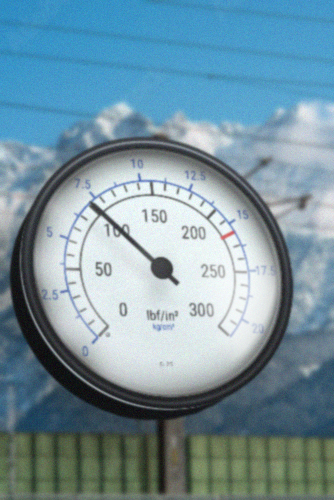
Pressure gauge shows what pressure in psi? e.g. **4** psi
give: **100** psi
